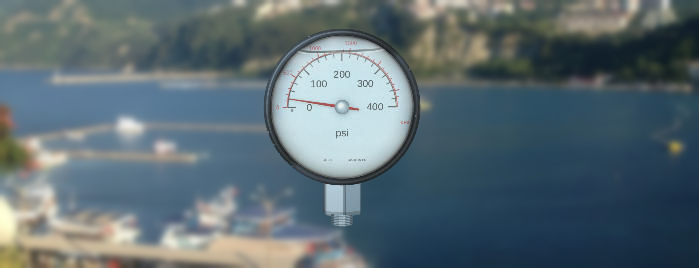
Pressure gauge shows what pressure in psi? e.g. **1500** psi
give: **20** psi
